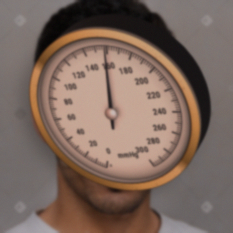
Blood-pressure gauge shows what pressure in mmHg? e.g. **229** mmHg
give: **160** mmHg
